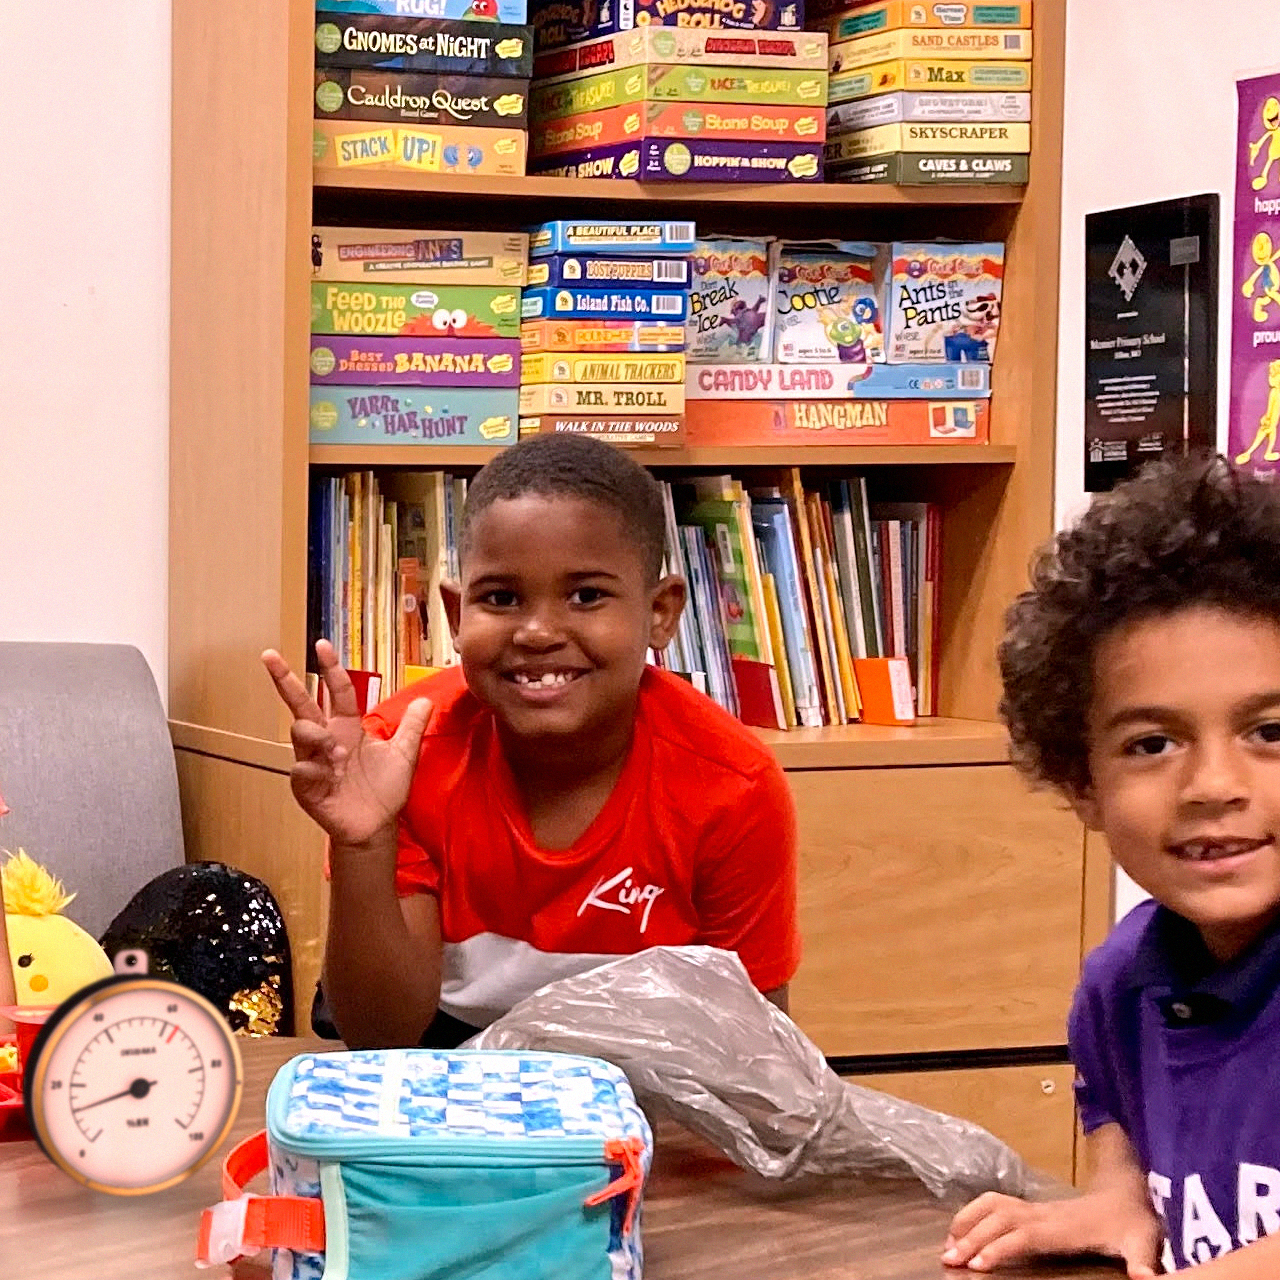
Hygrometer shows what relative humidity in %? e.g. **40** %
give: **12** %
